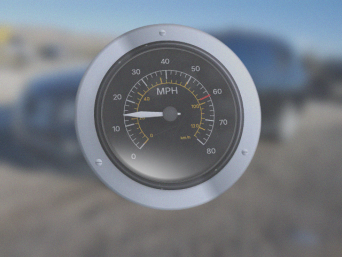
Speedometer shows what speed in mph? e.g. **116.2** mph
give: **14** mph
